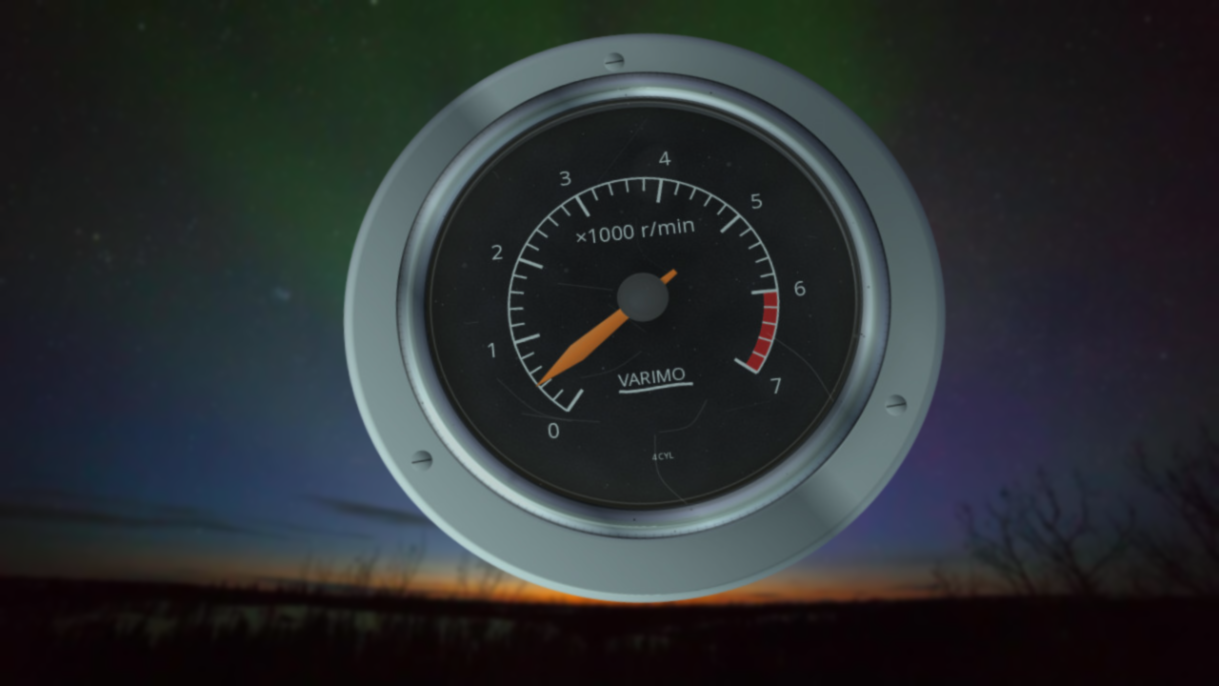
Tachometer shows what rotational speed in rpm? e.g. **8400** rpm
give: **400** rpm
